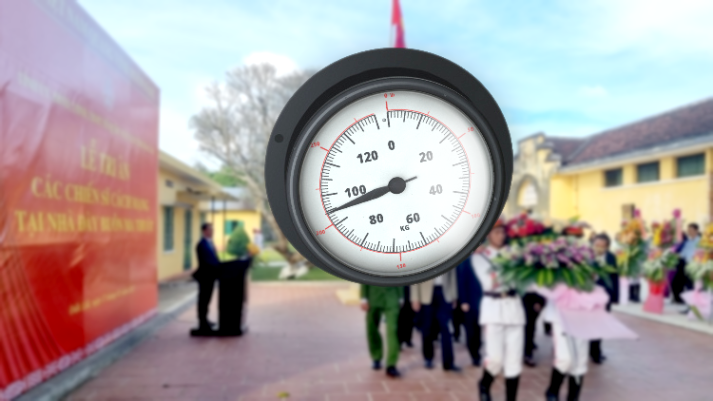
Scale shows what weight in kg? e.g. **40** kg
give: **95** kg
